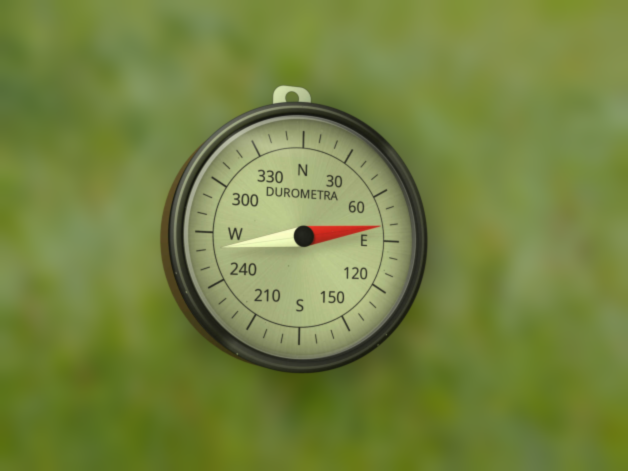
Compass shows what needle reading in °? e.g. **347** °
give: **80** °
